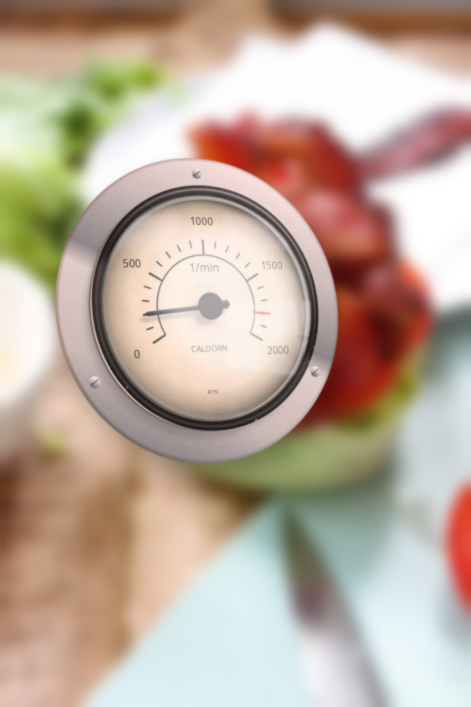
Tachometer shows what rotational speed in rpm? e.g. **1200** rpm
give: **200** rpm
